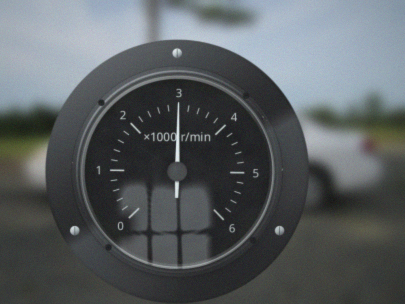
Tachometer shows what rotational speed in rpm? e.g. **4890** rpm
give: **3000** rpm
